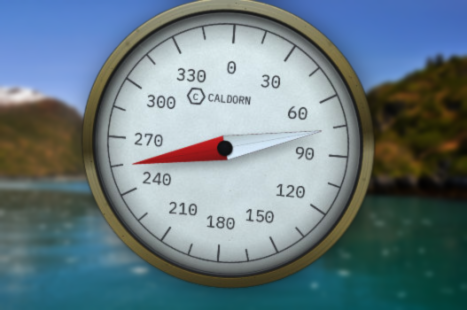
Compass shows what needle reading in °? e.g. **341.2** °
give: **255** °
